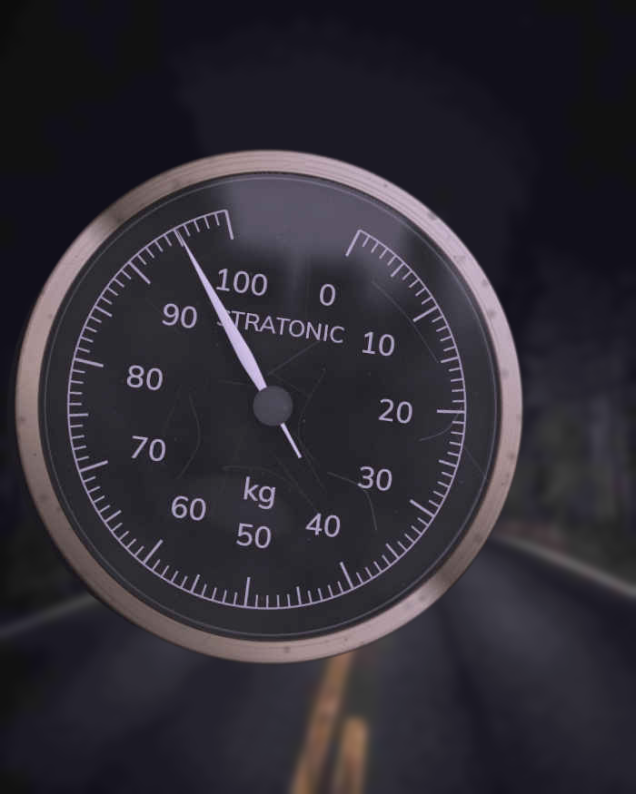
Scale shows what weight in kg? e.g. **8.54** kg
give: **95** kg
